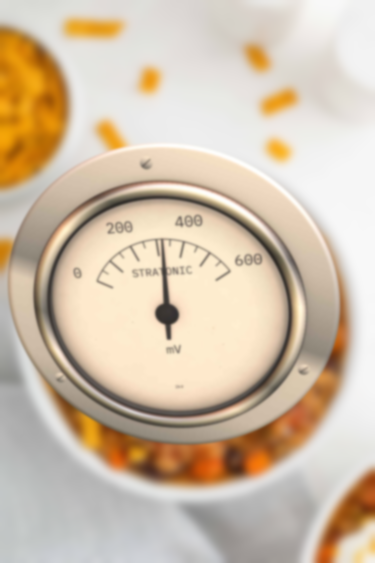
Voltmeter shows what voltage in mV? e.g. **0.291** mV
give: **325** mV
